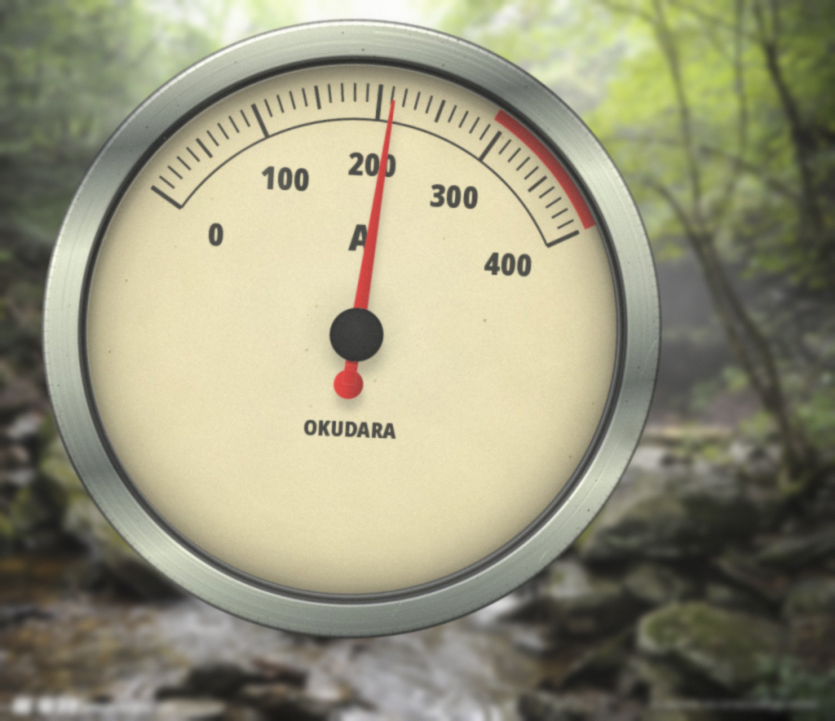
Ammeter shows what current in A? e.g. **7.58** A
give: **210** A
